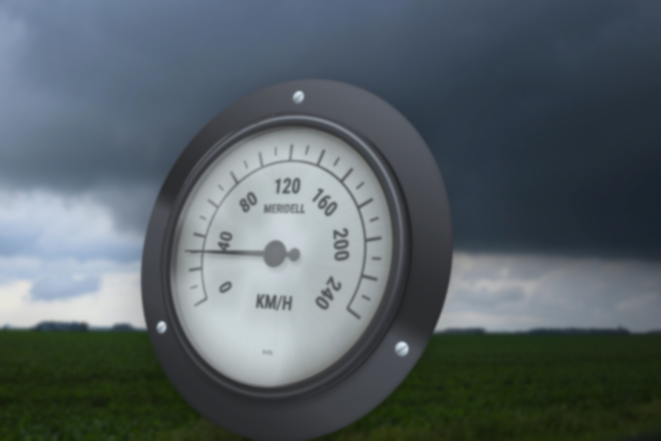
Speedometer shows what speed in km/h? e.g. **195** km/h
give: **30** km/h
